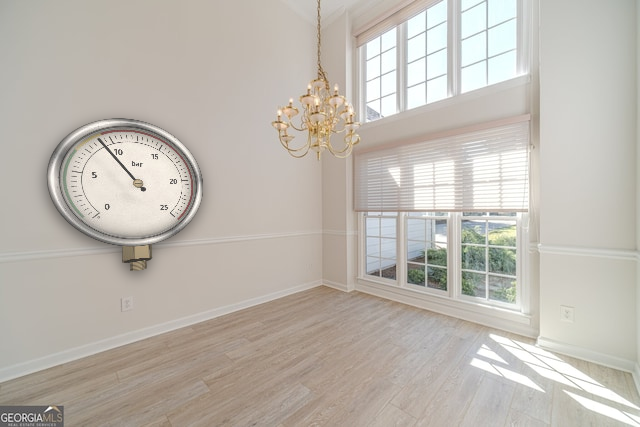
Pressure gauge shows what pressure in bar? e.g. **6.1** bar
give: **9** bar
